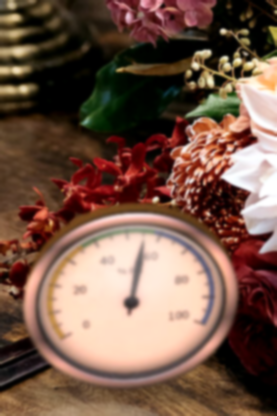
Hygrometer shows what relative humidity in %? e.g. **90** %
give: **55** %
